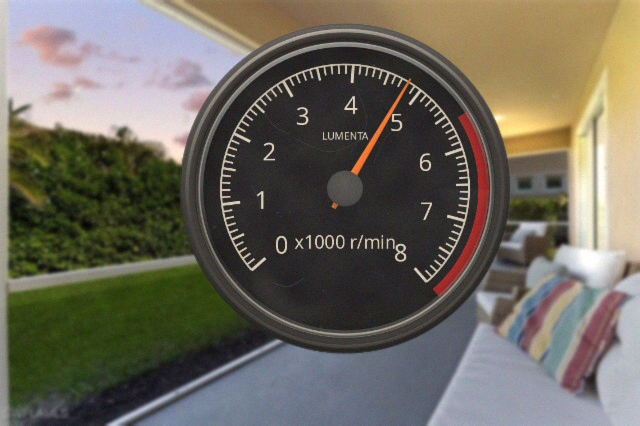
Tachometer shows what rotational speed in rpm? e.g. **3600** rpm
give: **4800** rpm
